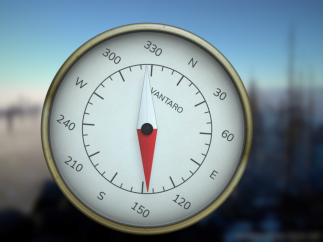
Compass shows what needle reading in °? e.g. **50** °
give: **145** °
